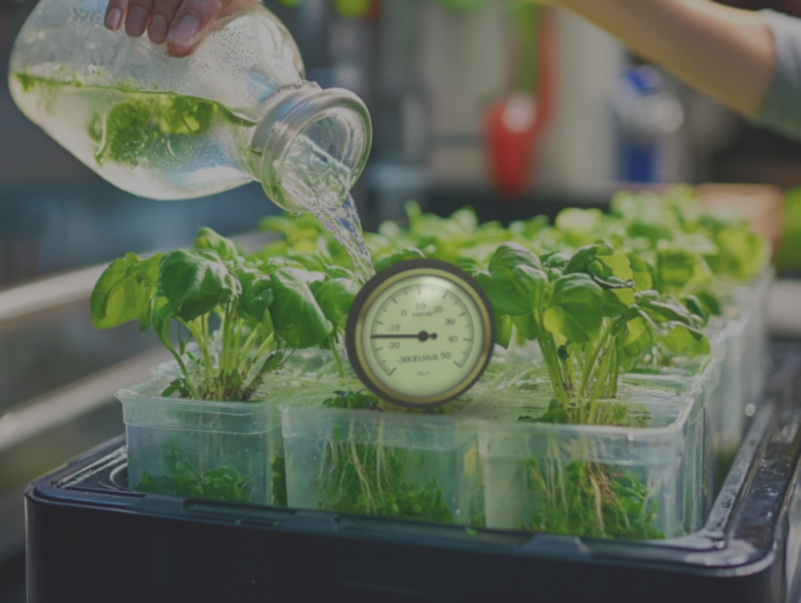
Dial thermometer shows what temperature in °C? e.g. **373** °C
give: **-15** °C
